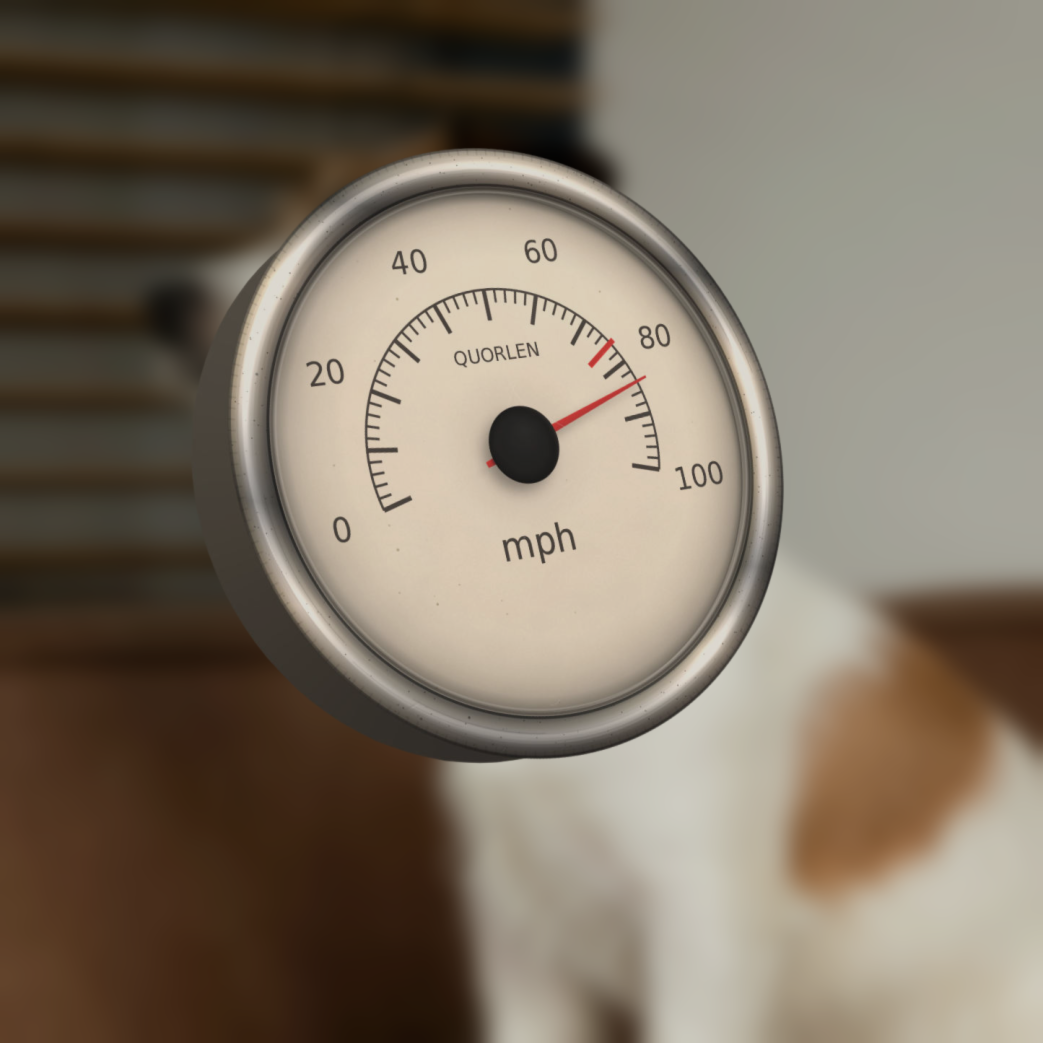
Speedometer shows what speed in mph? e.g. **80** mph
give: **84** mph
